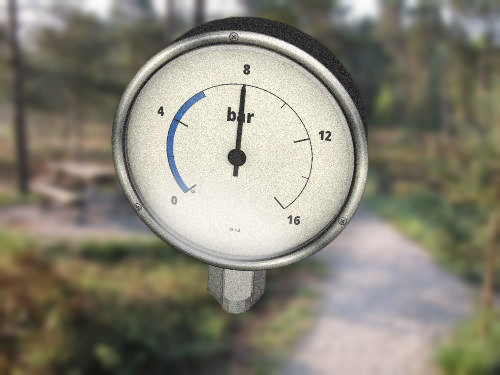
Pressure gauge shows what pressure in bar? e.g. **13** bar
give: **8** bar
